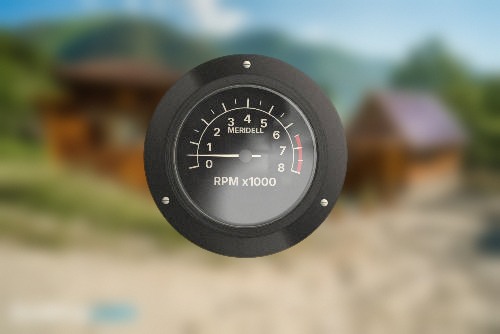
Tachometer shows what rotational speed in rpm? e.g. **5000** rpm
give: **500** rpm
